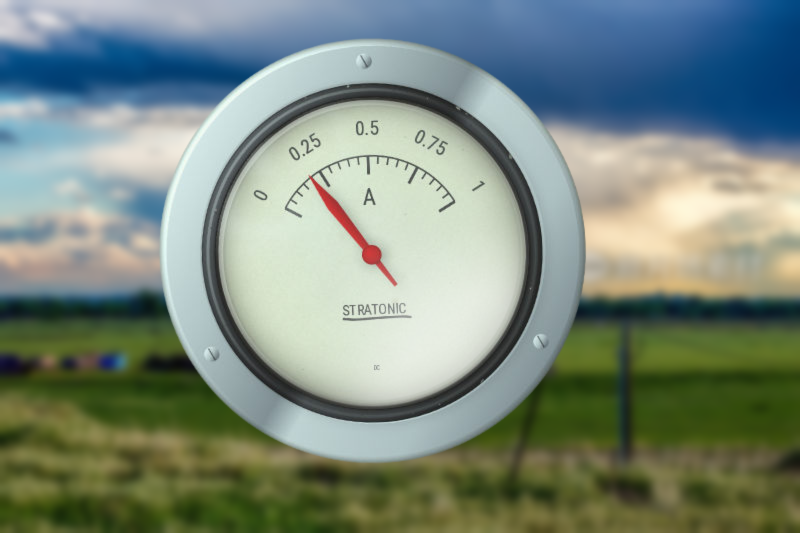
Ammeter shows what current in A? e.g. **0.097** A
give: **0.2** A
